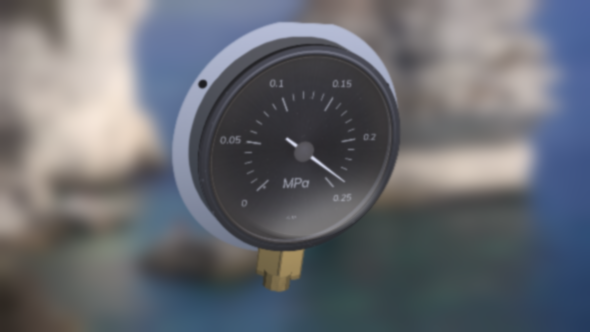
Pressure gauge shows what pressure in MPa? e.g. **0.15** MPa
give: **0.24** MPa
